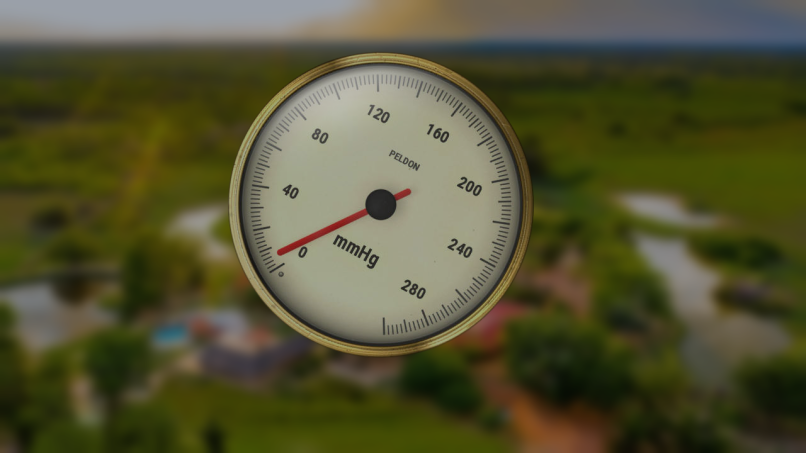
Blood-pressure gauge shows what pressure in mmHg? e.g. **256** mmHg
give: **6** mmHg
